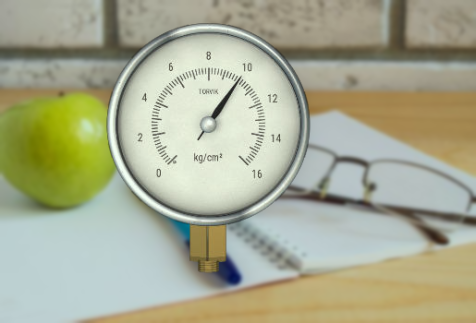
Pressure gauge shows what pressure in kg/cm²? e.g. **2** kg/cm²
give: **10** kg/cm²
